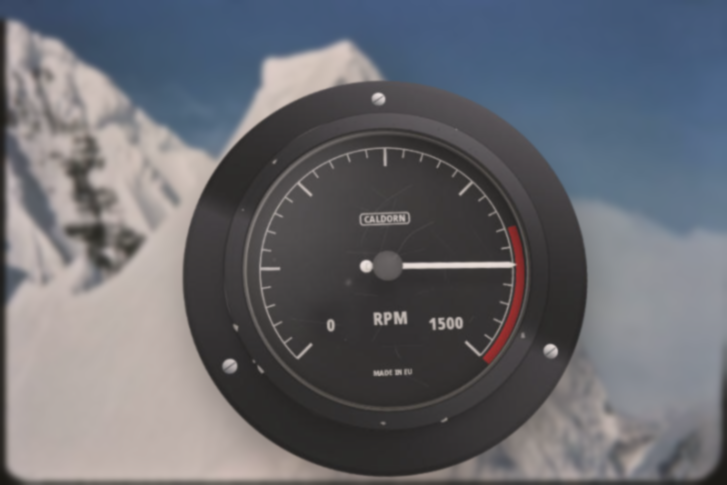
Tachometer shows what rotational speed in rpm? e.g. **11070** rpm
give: **1250** rpm
